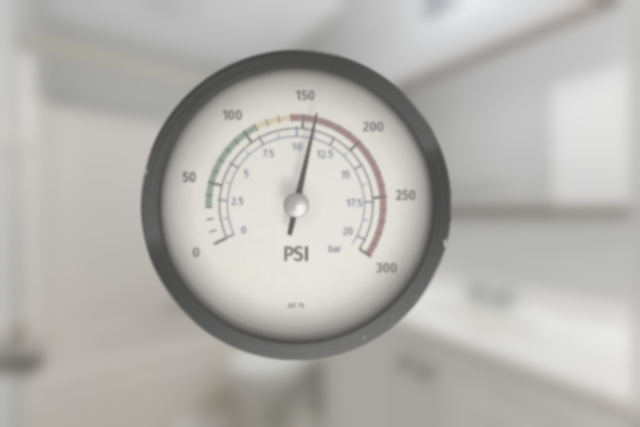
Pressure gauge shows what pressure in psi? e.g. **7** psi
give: **160** psi
